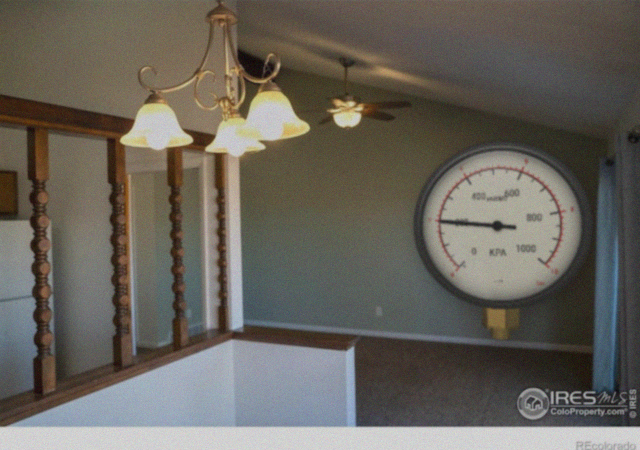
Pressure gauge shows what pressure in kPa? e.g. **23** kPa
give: **200** kPa
